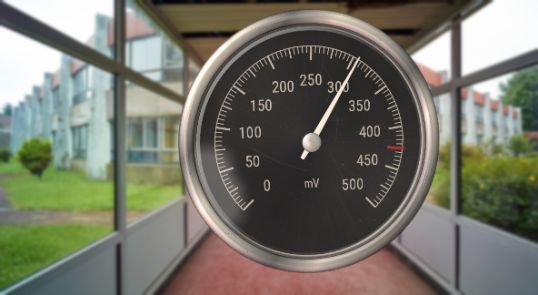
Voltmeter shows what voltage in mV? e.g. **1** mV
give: **305** mV
